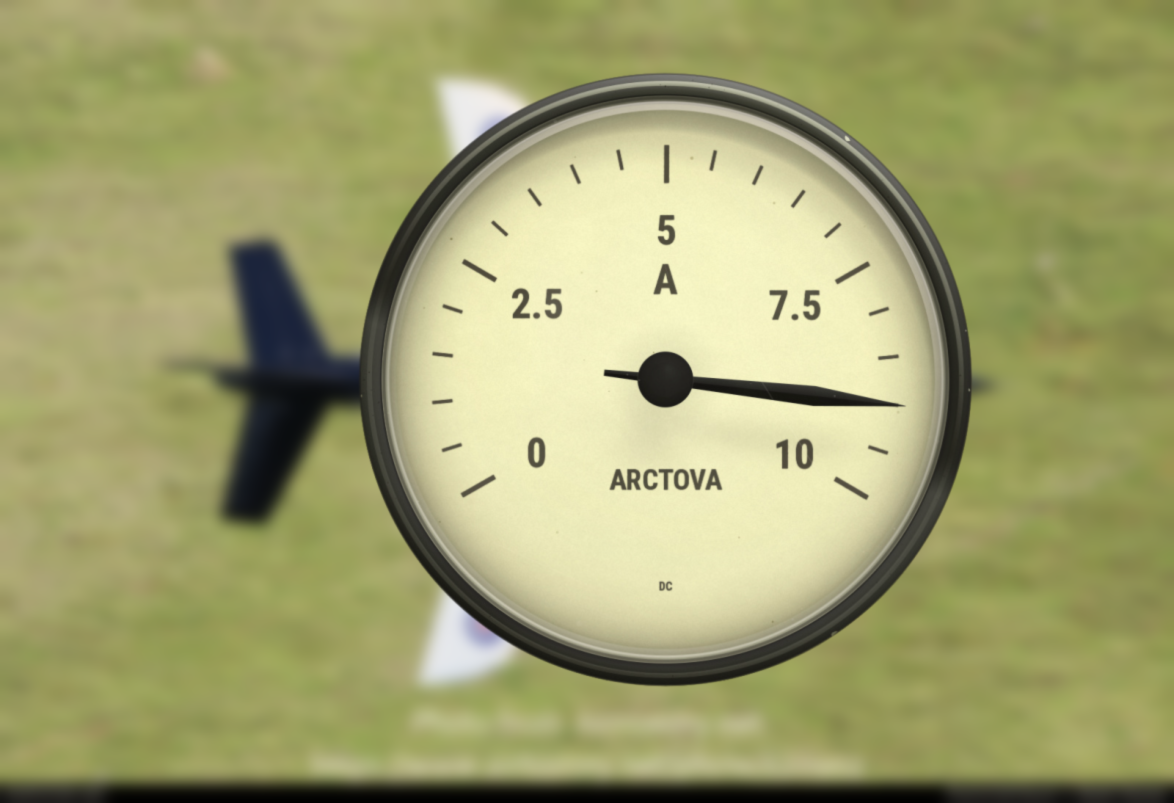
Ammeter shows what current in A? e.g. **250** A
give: **9** A
